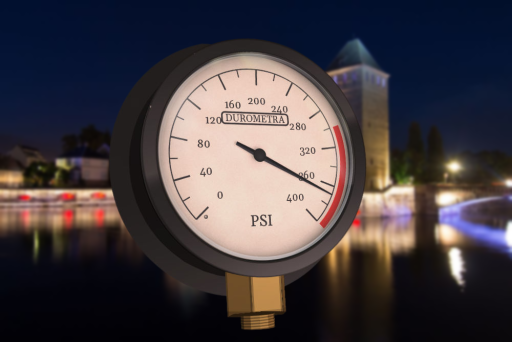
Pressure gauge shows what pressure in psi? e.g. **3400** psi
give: **370** psi
